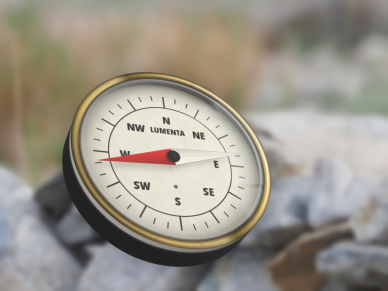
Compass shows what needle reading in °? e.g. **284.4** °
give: **260** °
